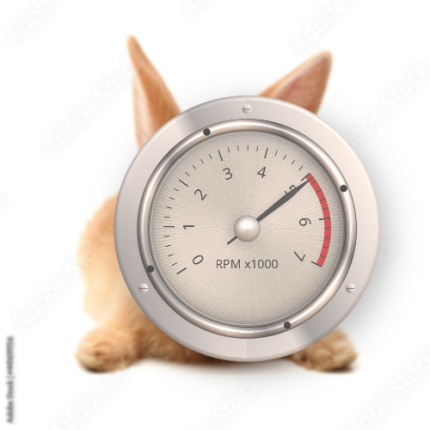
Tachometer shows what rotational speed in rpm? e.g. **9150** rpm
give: **5100** rpm
